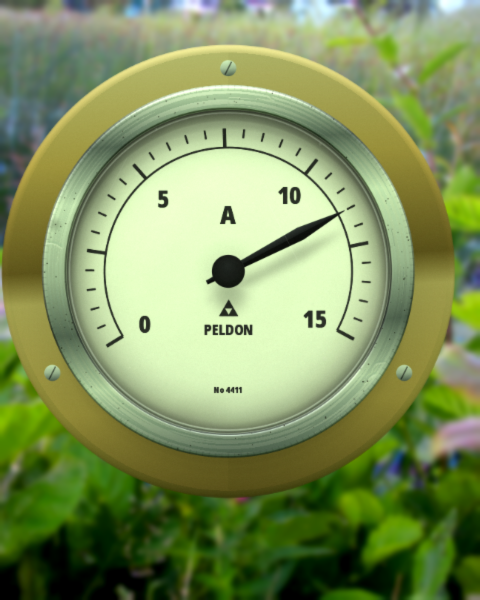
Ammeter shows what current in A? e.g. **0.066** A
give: **11.5** A
